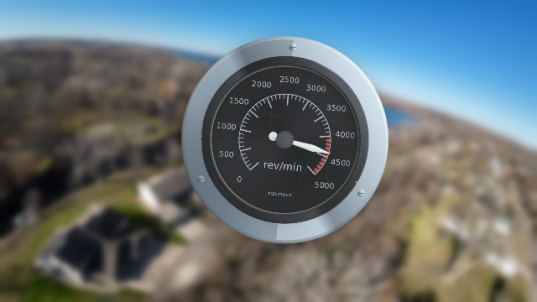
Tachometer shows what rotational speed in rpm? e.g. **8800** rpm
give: **4400** rpm
